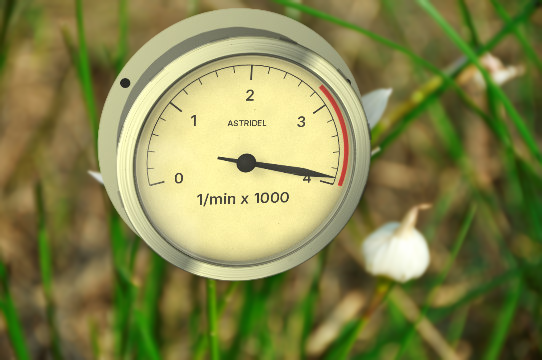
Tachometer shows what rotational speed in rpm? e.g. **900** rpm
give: **3900** rpm
